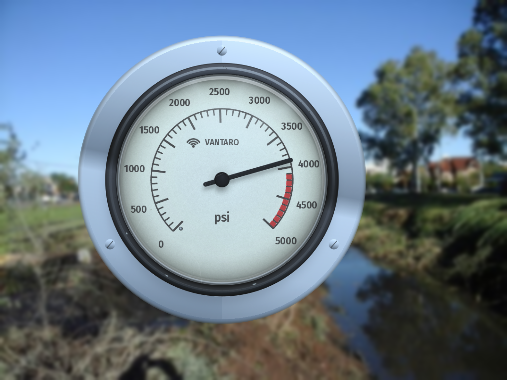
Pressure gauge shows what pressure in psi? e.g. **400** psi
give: **3900** psi
